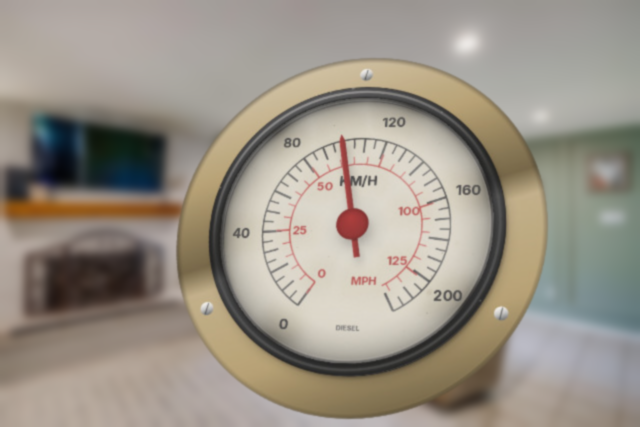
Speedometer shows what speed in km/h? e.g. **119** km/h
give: **100** km/h
